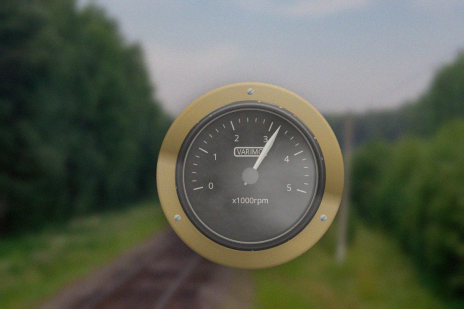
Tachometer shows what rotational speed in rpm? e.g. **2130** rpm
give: **3200** rpm
